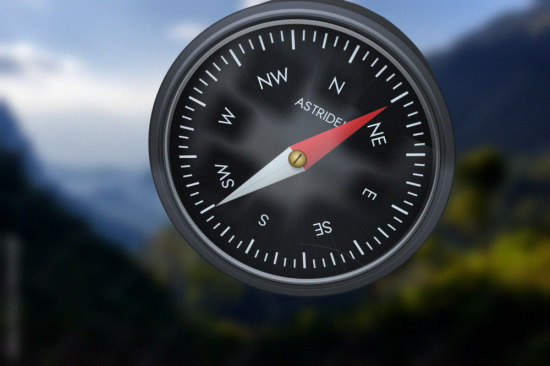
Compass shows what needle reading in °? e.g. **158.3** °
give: **30** °
